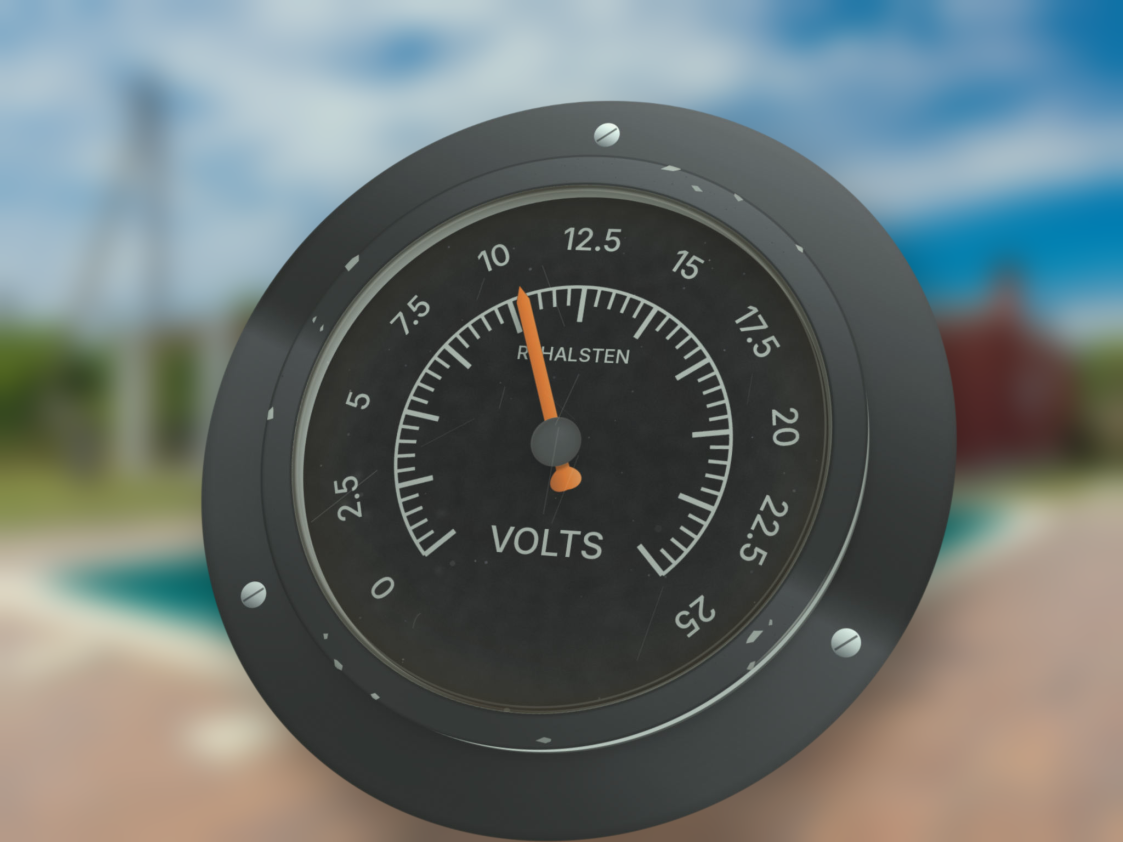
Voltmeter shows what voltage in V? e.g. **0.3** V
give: **10.5** V
